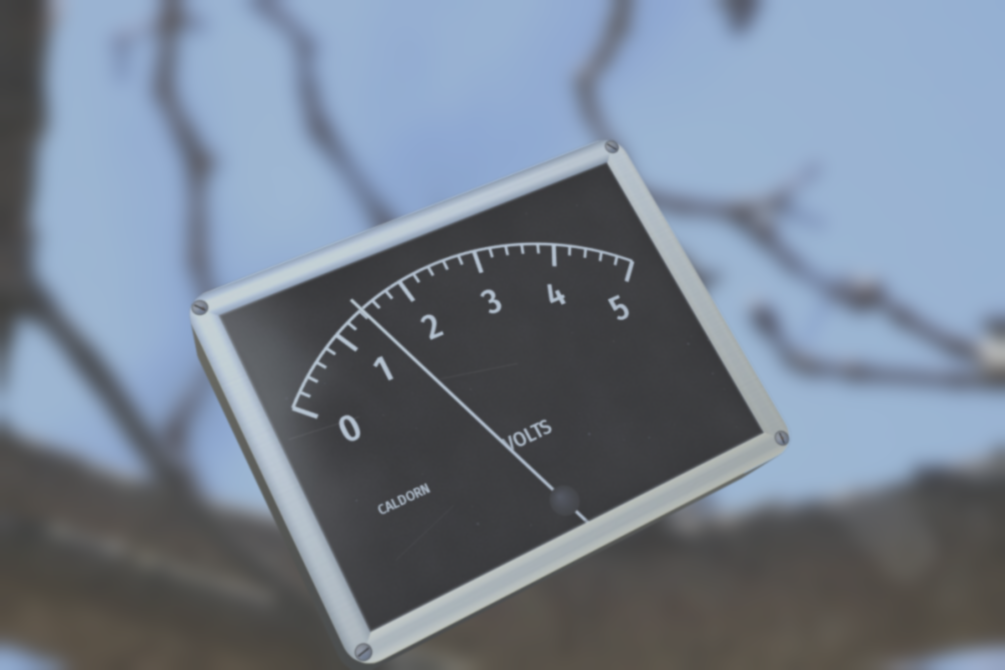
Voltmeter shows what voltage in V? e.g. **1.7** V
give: **1.4** V
